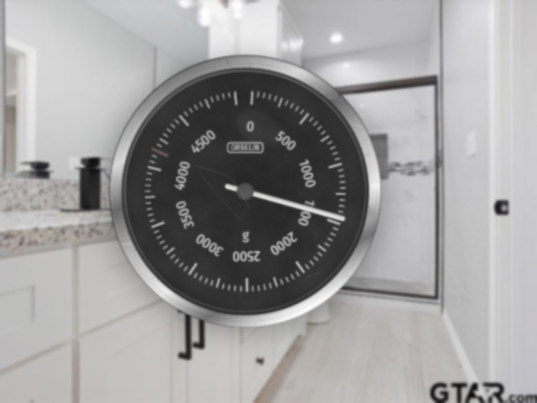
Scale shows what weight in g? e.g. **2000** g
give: **1450** g
